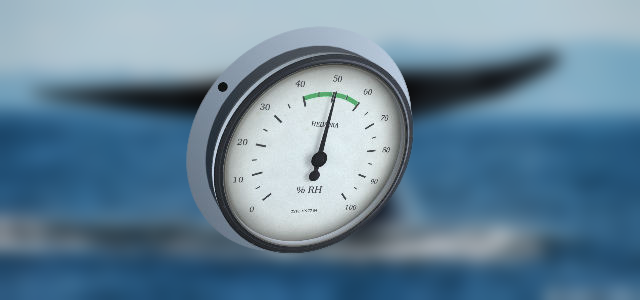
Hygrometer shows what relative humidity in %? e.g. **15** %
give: **50** %
